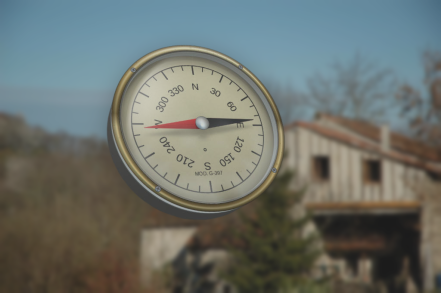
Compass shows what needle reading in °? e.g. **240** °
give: **265** °
